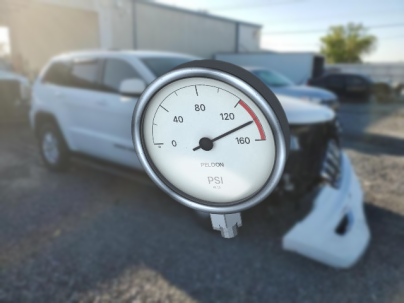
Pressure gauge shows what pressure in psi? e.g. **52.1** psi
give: **140** psi
